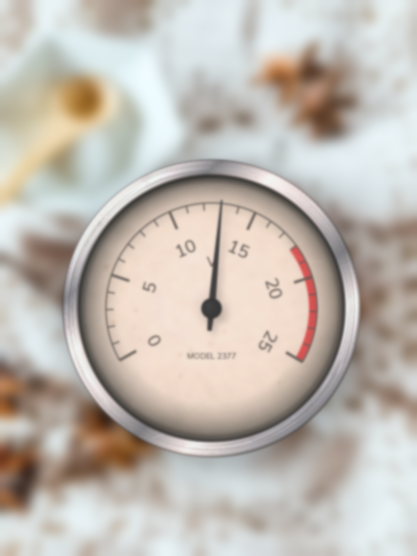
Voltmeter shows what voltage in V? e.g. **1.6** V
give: **13** V
